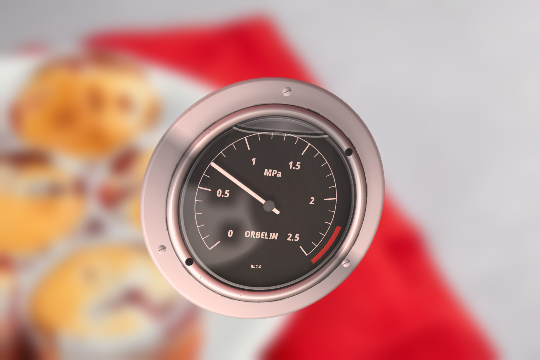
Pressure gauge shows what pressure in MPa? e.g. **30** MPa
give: **0.7** MPa
